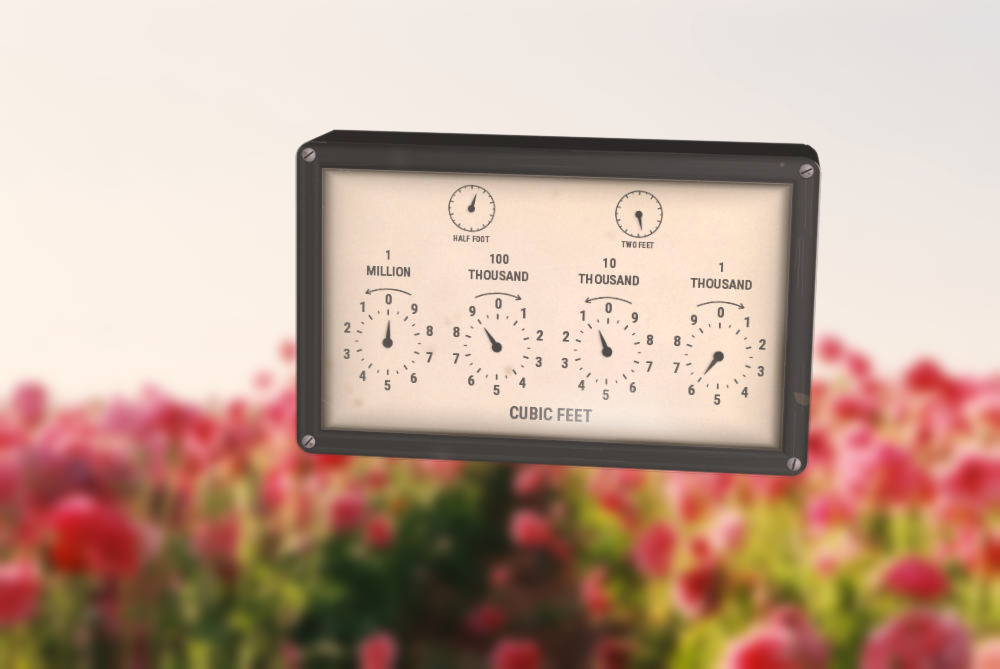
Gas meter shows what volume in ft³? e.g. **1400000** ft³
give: **990600** ft³
